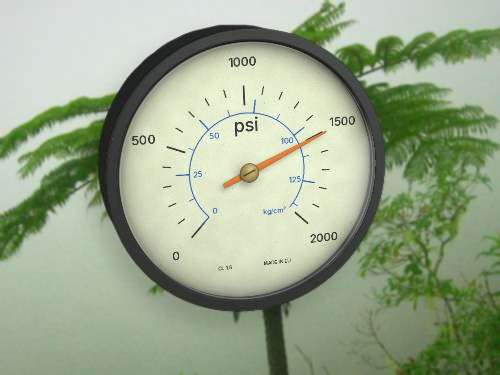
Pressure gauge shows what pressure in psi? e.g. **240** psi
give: **1500** psi
